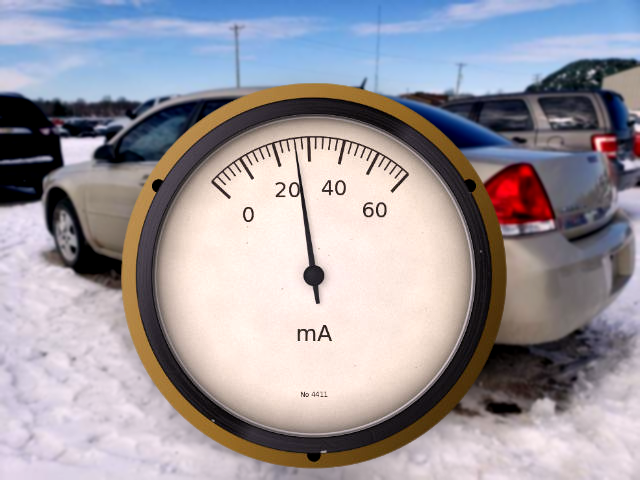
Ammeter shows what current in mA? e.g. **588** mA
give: **26** mA
